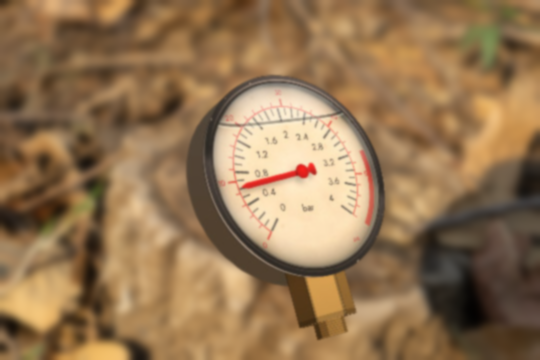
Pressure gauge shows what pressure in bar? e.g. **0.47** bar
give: **0.6** bar
